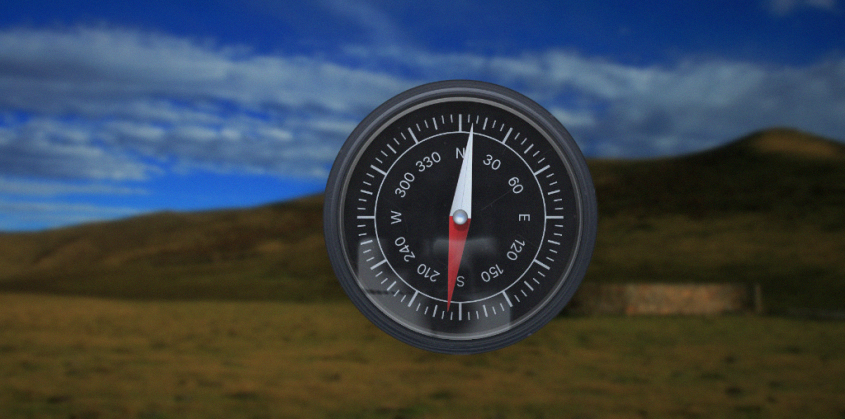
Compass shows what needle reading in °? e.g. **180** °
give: **187.5** °
